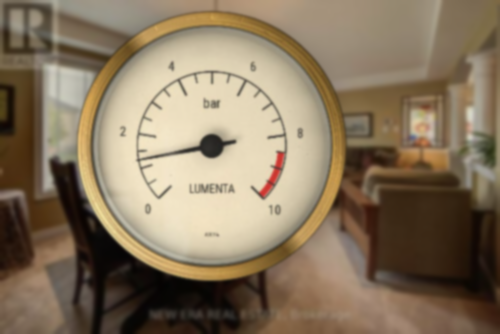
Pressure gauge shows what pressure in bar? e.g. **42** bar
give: **1.25** bar
